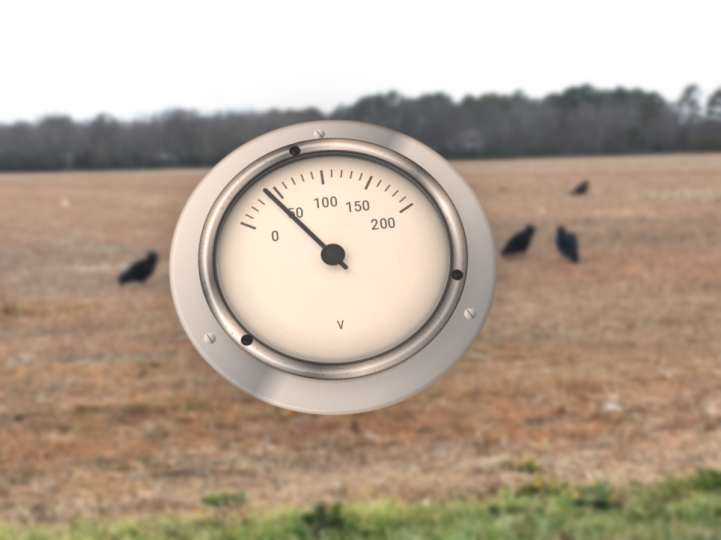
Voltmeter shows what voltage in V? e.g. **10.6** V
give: **40** V
